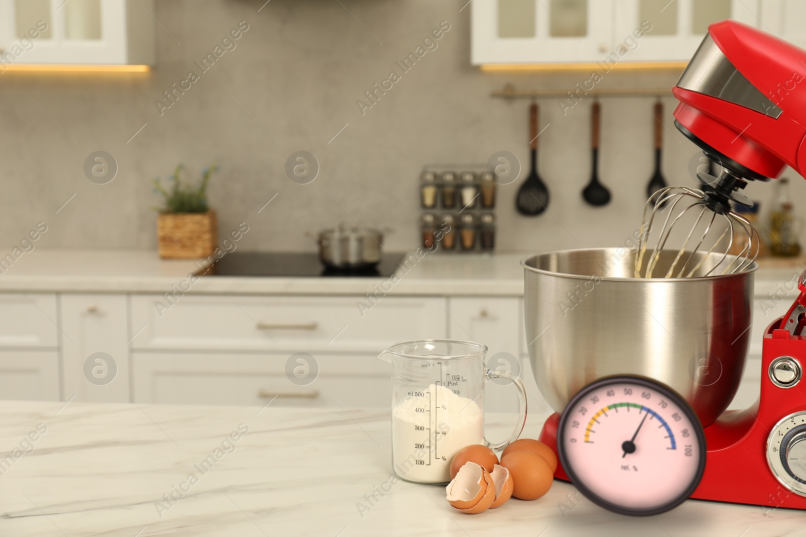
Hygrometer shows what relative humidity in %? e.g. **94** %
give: **65** %
